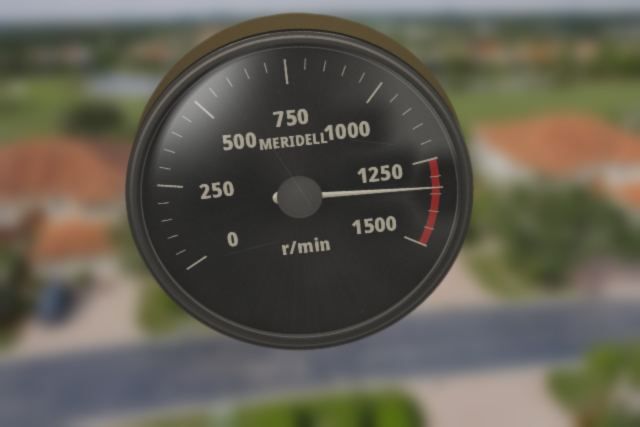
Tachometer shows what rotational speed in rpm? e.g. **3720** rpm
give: **1325** rpm
